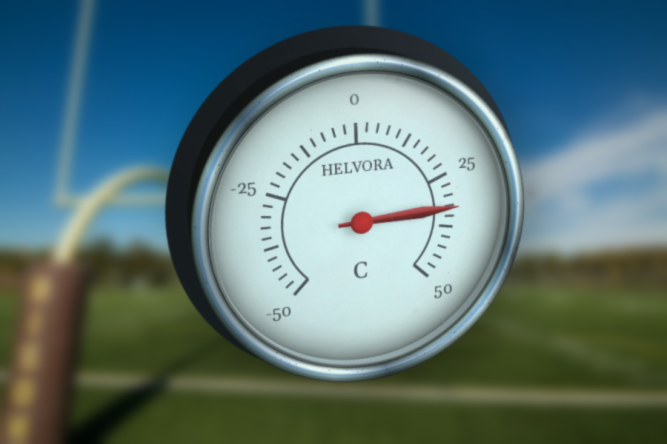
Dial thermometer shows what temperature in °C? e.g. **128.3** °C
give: **32.5** °C
